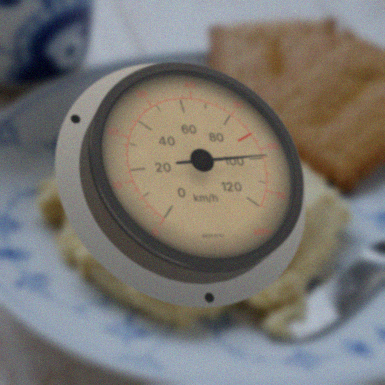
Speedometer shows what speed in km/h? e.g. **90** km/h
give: **100** km/h
